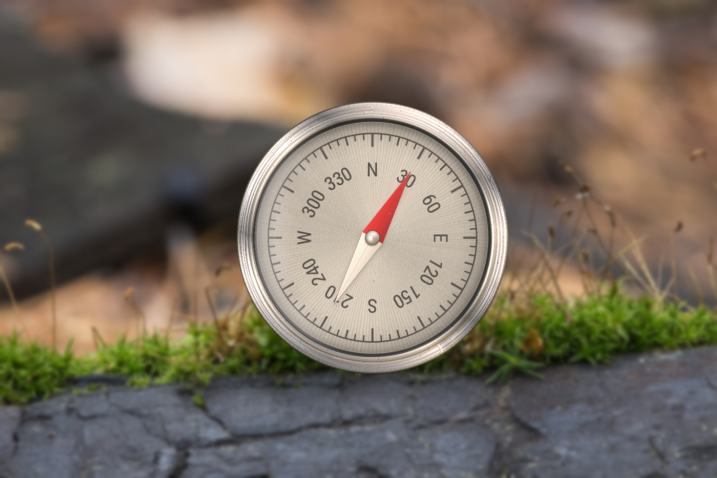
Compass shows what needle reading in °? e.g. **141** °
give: **30** °
